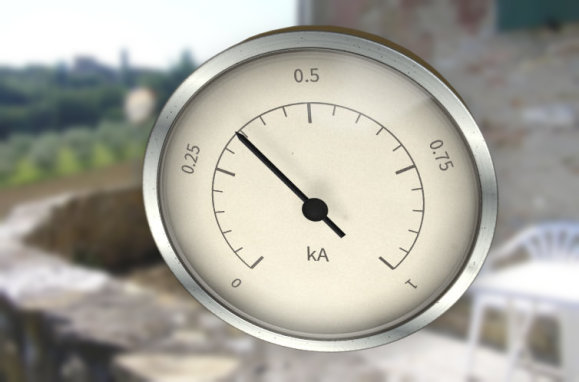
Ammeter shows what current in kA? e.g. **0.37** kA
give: **0.35** kA
